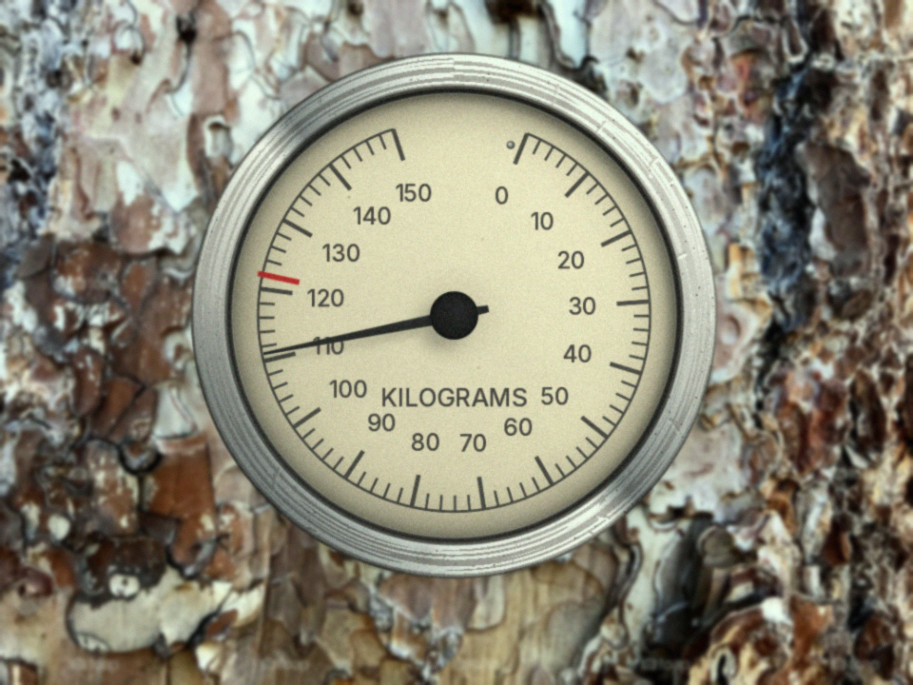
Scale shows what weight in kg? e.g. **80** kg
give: **111** kg
